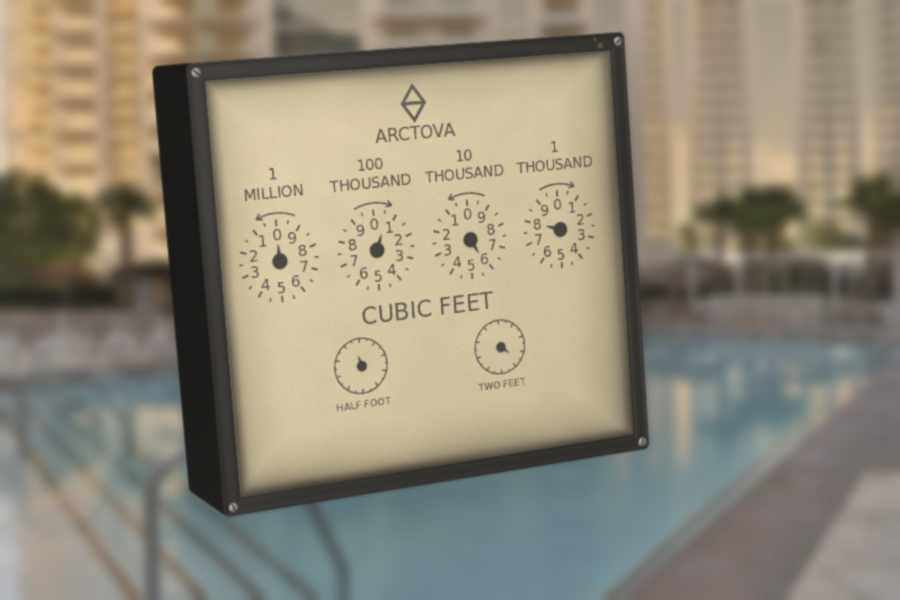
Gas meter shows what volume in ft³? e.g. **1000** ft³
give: **5800** ft³
